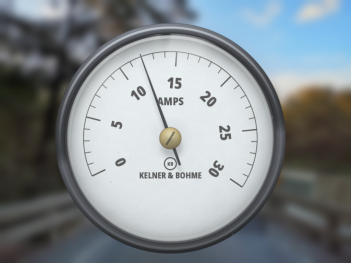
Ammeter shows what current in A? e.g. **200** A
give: **12** A
